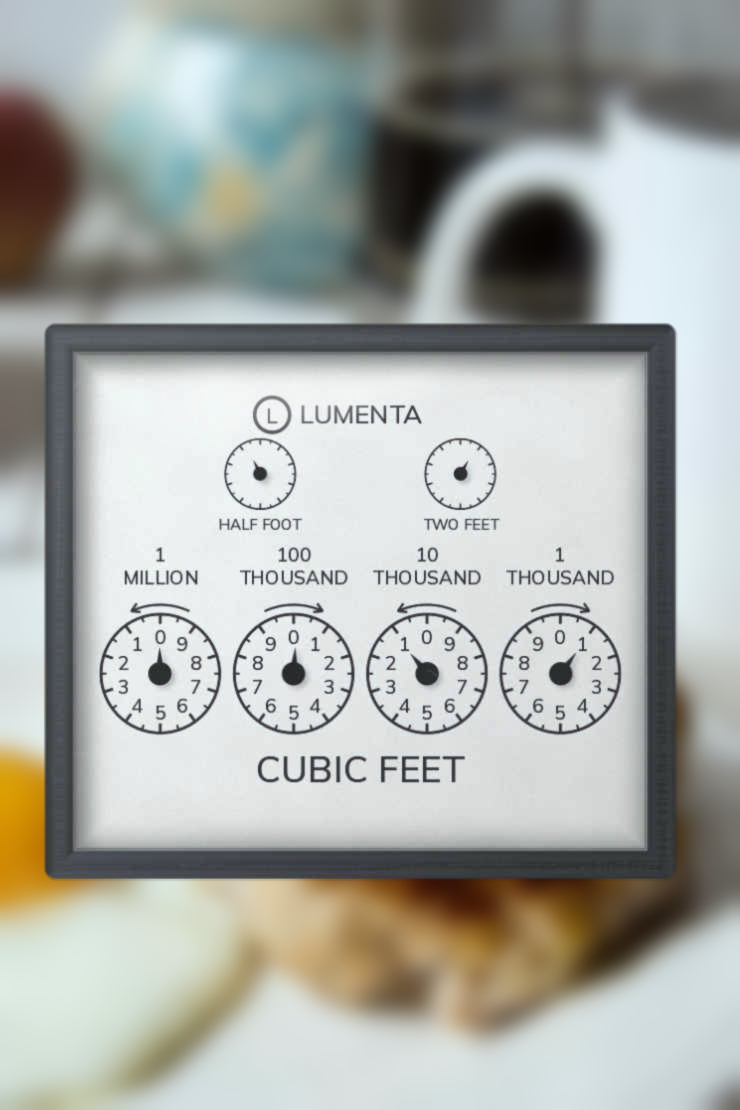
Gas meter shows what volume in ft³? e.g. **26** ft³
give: **1100** ft³
